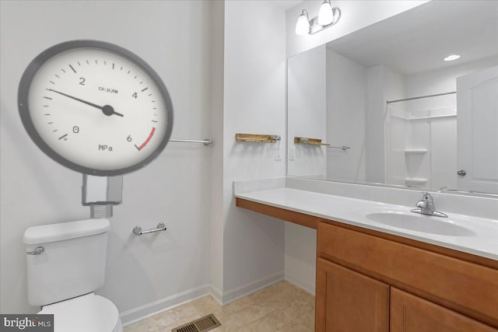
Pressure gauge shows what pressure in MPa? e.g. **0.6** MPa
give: **1.2** MPa
